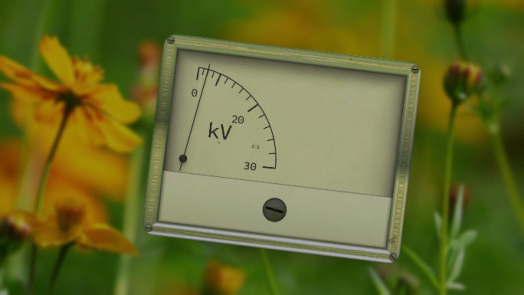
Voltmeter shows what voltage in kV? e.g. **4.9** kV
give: **6** kV
